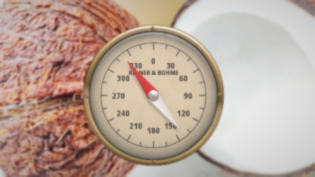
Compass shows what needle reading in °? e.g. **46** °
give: **322.5** °
